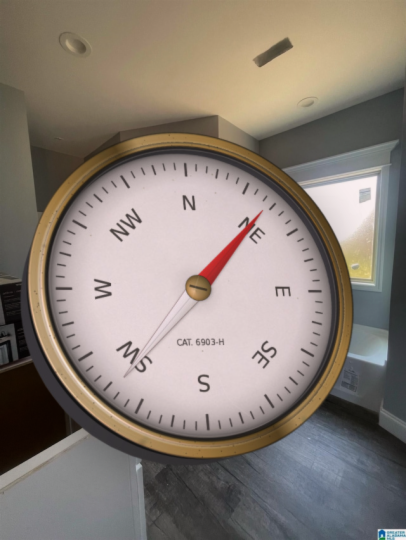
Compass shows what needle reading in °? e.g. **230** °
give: **42.5** °
